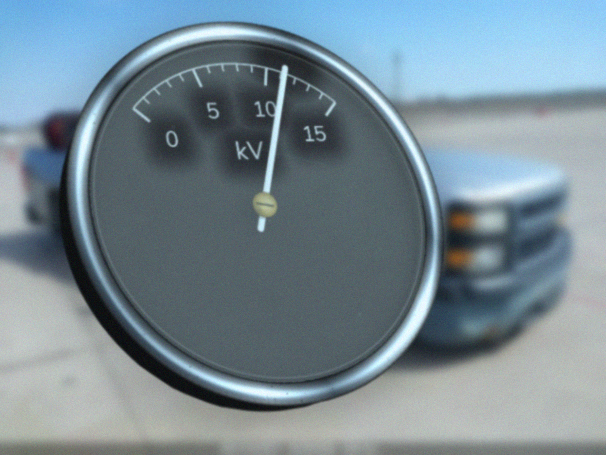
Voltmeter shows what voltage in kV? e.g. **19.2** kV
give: **11** kV
